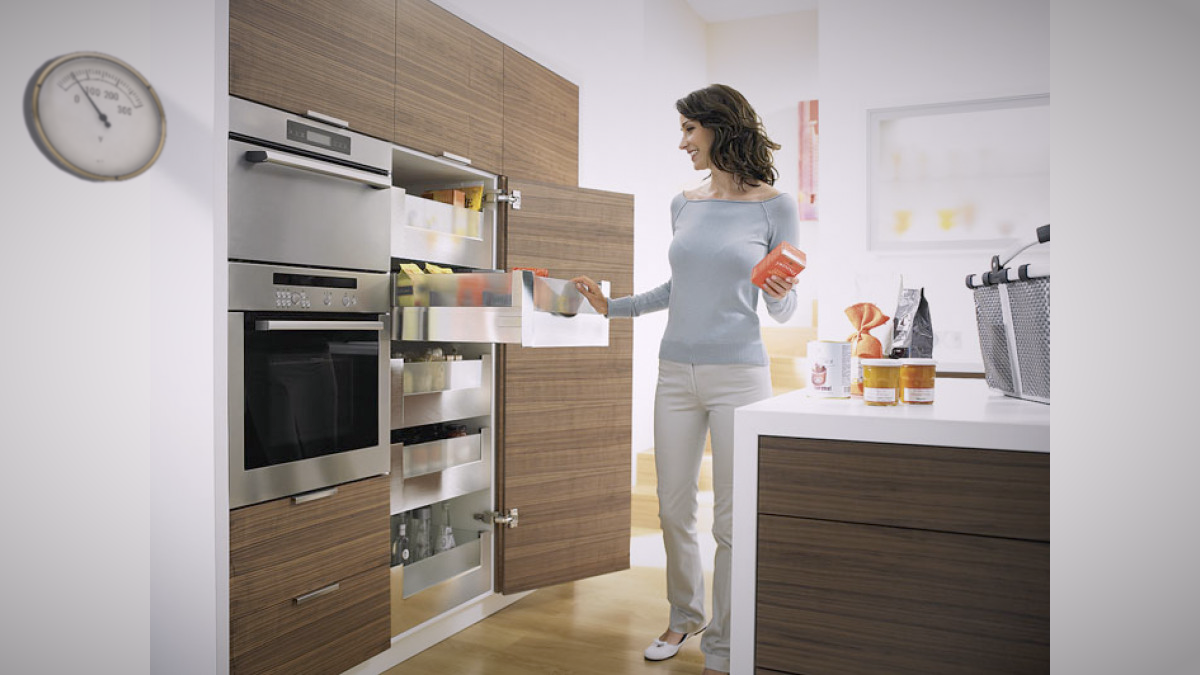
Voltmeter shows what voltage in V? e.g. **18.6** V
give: **50** V
